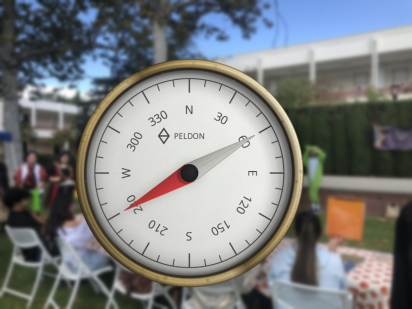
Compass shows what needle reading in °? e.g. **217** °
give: **240** °
